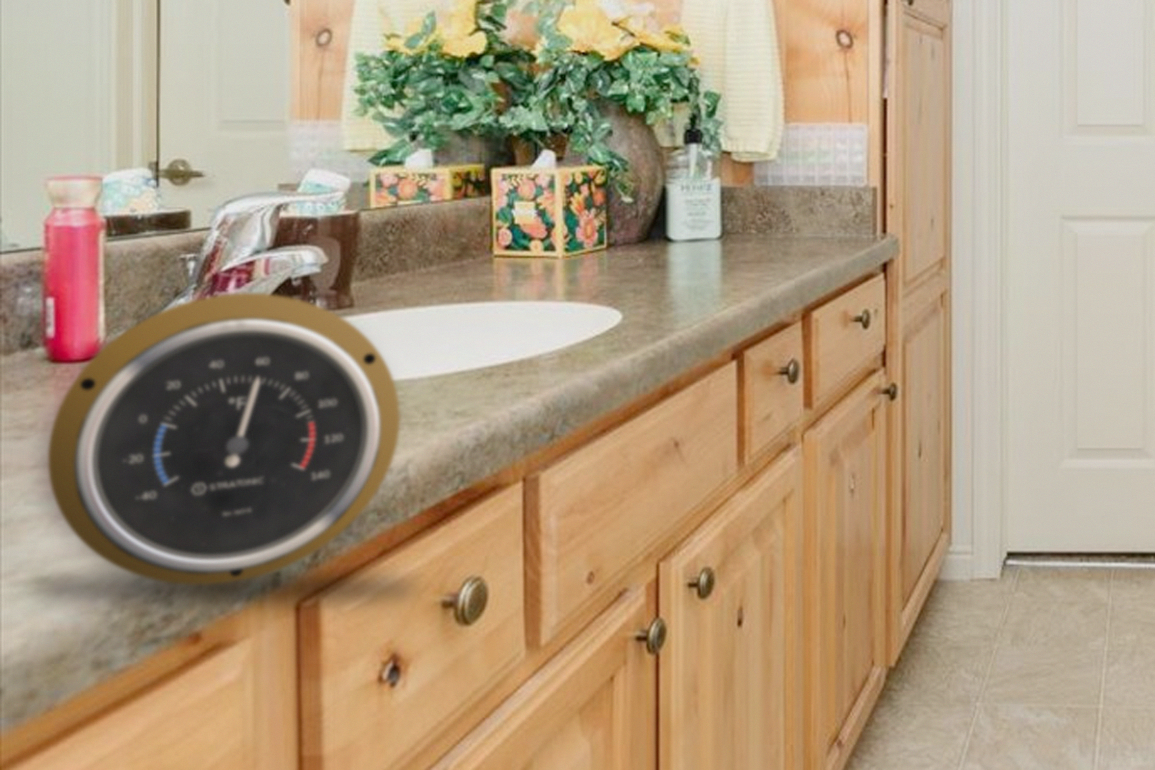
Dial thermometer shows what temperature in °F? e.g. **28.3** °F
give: **60** °F
